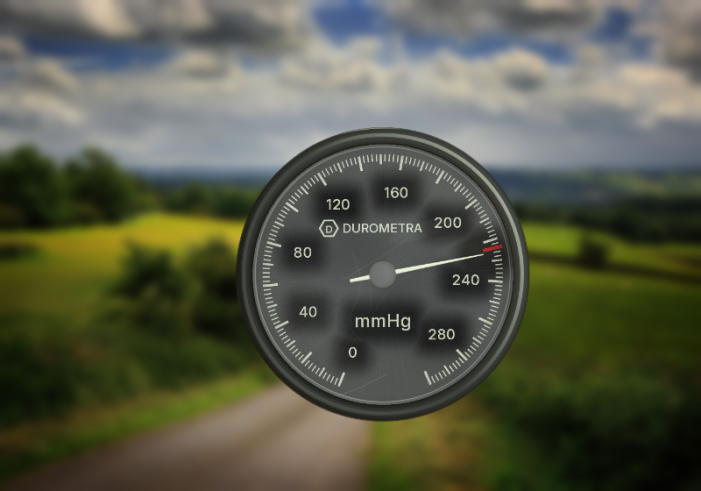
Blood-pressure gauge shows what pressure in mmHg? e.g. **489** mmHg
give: **226** mmHg
